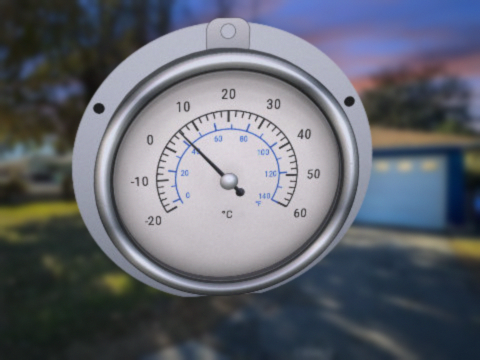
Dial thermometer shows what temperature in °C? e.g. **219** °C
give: **6** °C
